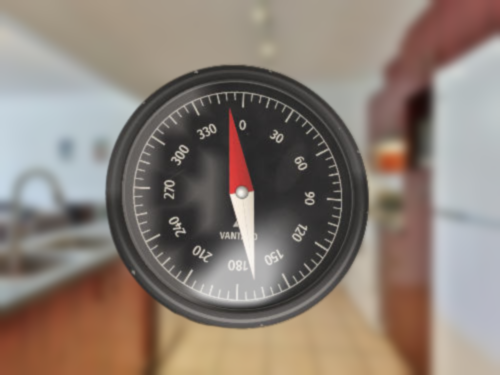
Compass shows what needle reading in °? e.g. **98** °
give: **350** °
